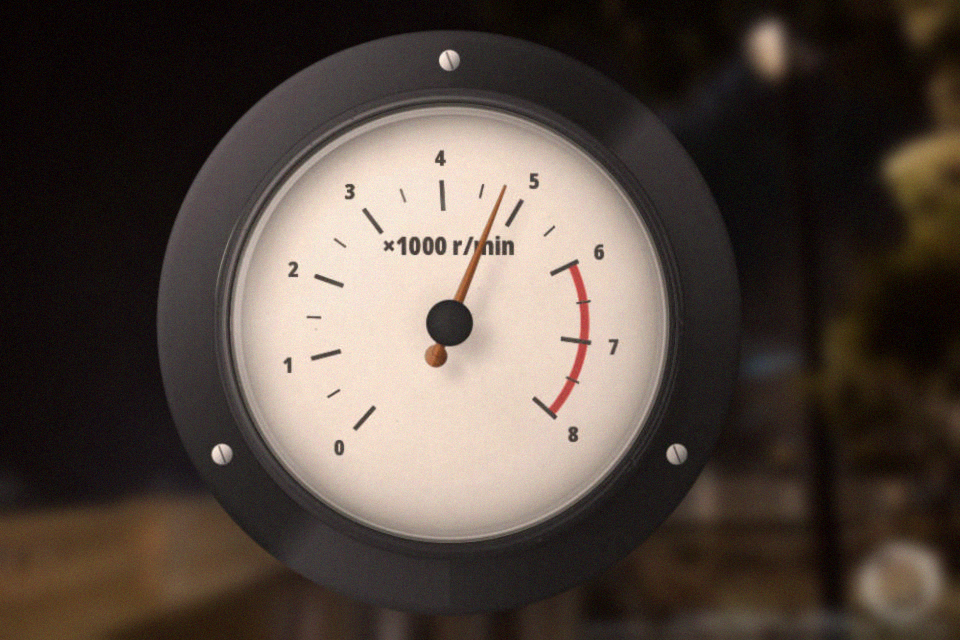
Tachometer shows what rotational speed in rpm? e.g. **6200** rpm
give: **4750** rpm
